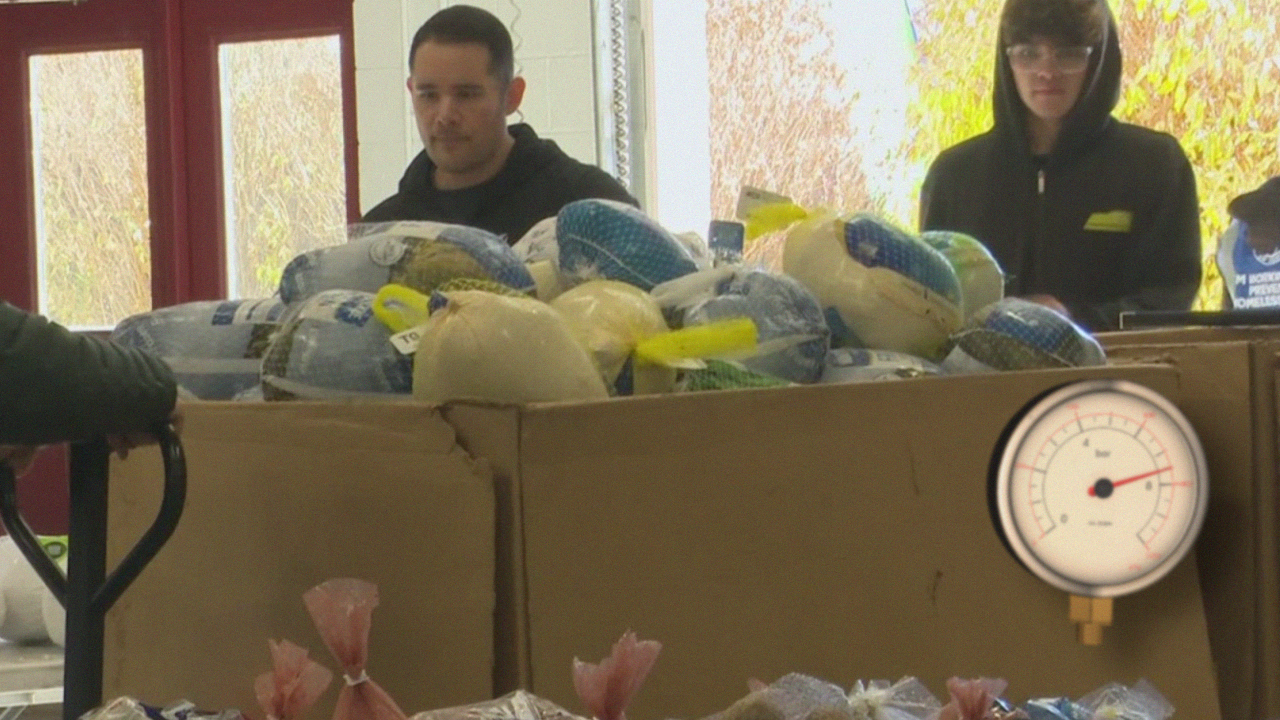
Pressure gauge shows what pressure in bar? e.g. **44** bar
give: **7.5** bar
